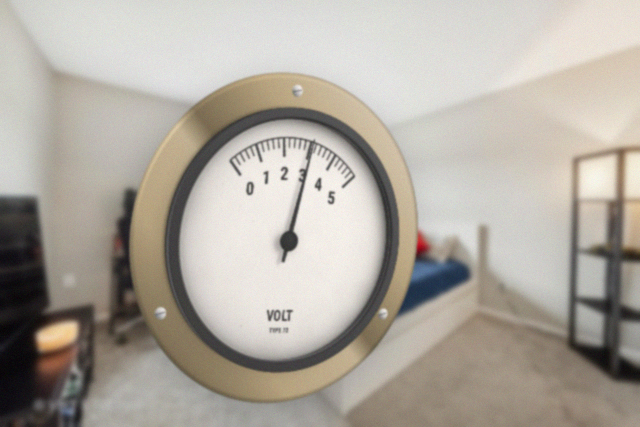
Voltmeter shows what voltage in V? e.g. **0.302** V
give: **3** V
